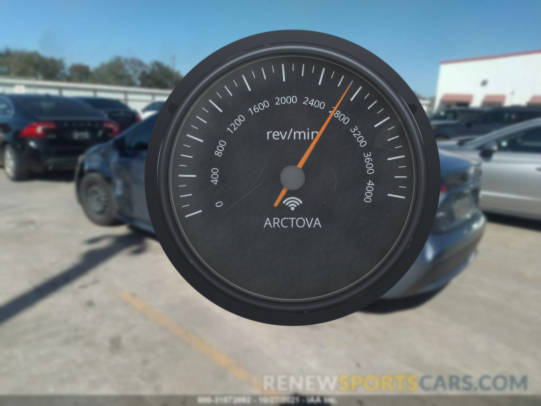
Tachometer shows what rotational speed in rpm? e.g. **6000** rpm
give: **2700** rpm
